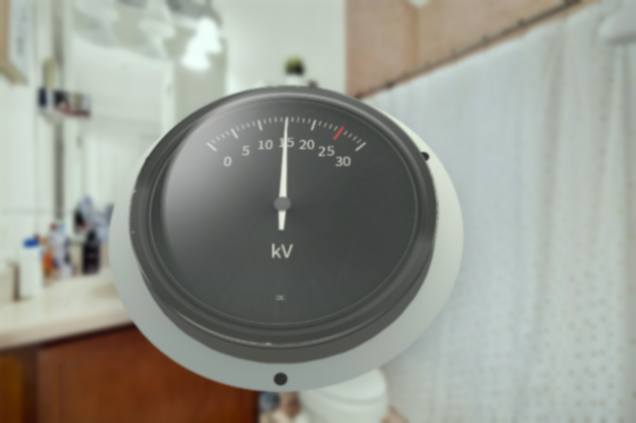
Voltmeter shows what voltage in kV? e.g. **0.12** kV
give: **15** kV
